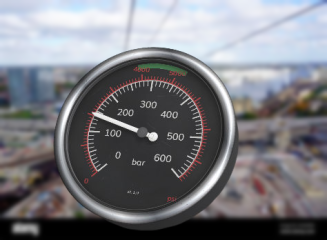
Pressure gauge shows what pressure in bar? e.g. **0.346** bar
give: **140** bar
